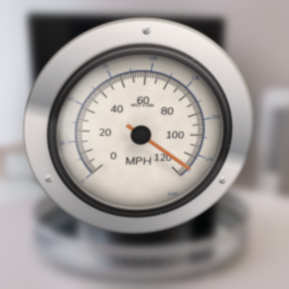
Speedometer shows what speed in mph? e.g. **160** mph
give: **115** mph
